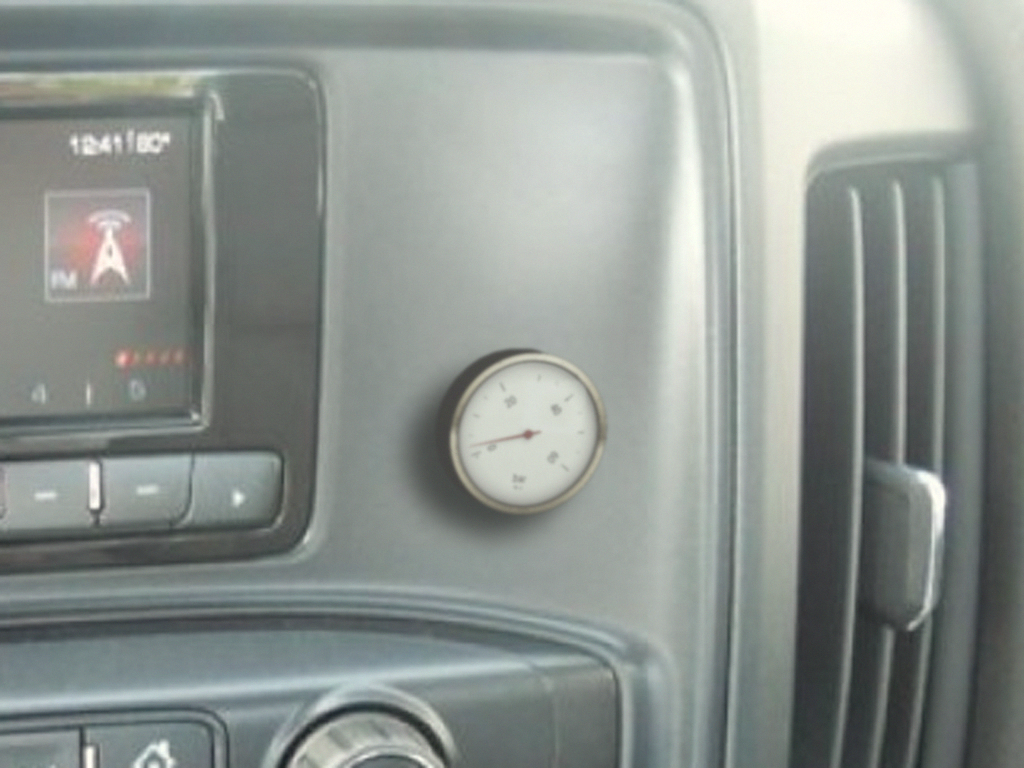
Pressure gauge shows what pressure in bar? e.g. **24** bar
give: **2.5** bar
